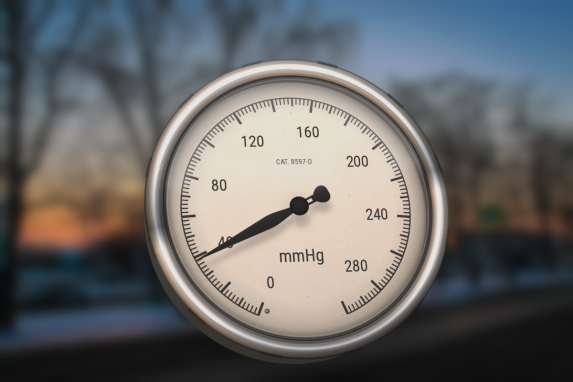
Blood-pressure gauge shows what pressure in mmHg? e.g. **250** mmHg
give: **38** mmHg
